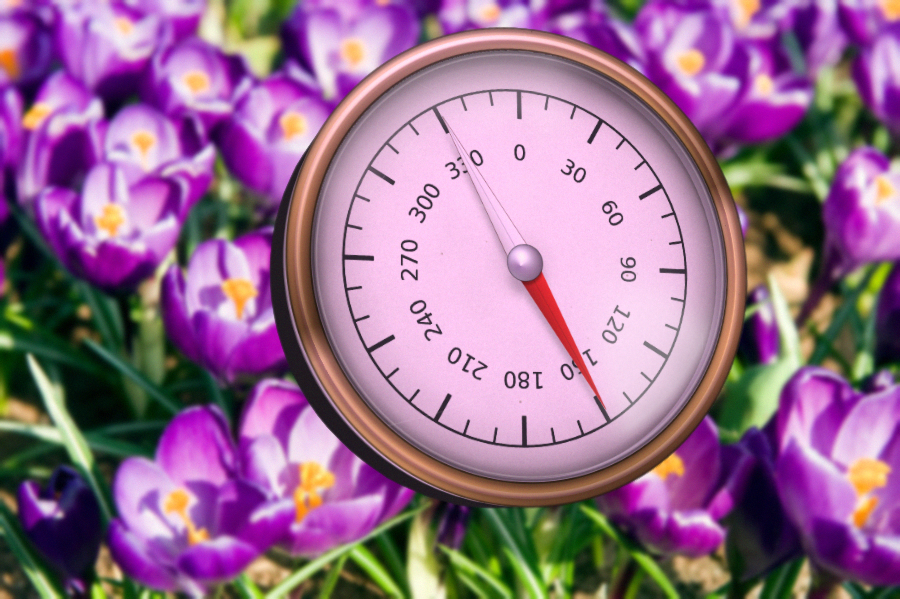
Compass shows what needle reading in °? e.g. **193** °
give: **150** °
